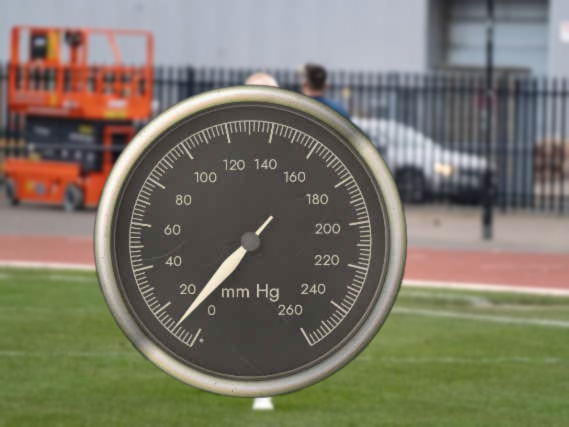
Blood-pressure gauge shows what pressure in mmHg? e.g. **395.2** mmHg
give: **10** mmHg
